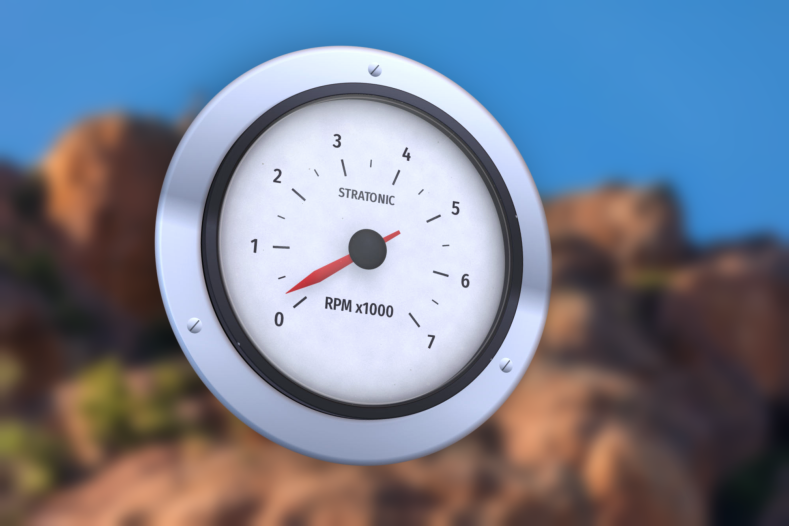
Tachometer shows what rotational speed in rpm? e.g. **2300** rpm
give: **250** rpm
